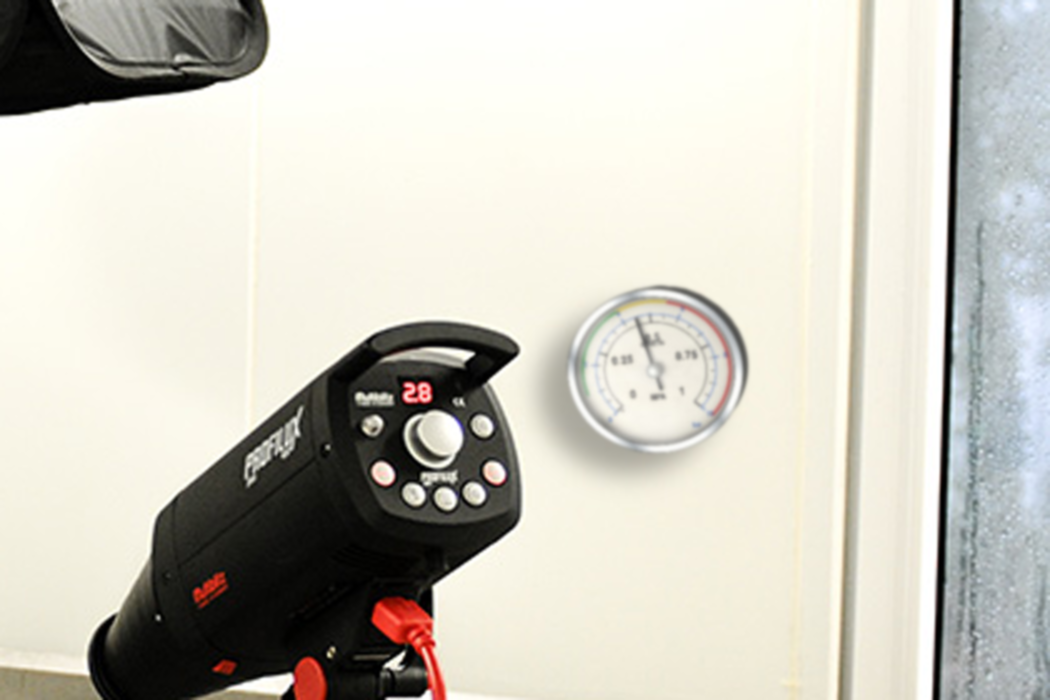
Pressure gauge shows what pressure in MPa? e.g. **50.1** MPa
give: **0.45** MPa
